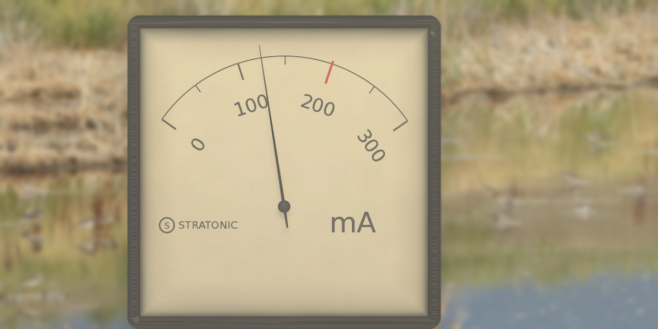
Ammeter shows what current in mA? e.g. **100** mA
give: **125** mA
